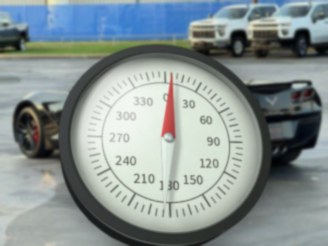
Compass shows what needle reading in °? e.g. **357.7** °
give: **5** °
